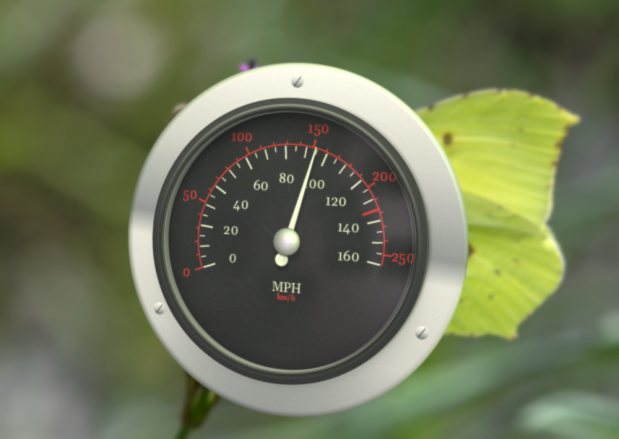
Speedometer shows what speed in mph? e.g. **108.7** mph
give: **95** mph
